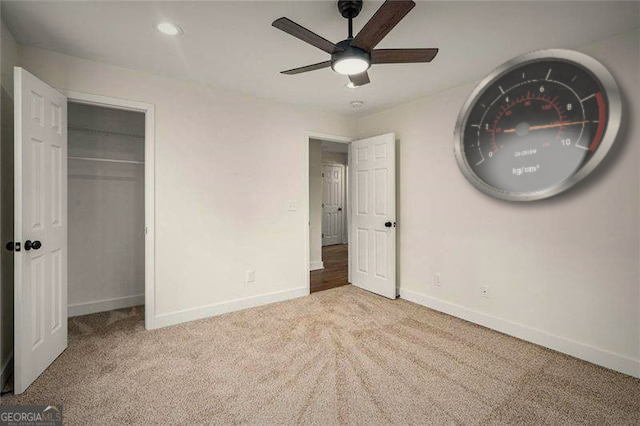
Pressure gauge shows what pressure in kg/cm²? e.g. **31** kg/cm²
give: **9** kg/cm²
